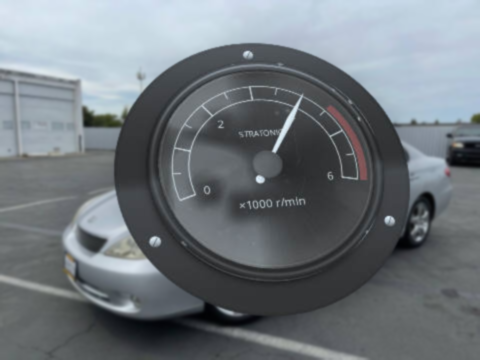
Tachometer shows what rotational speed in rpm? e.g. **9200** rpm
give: **4000** rpm
